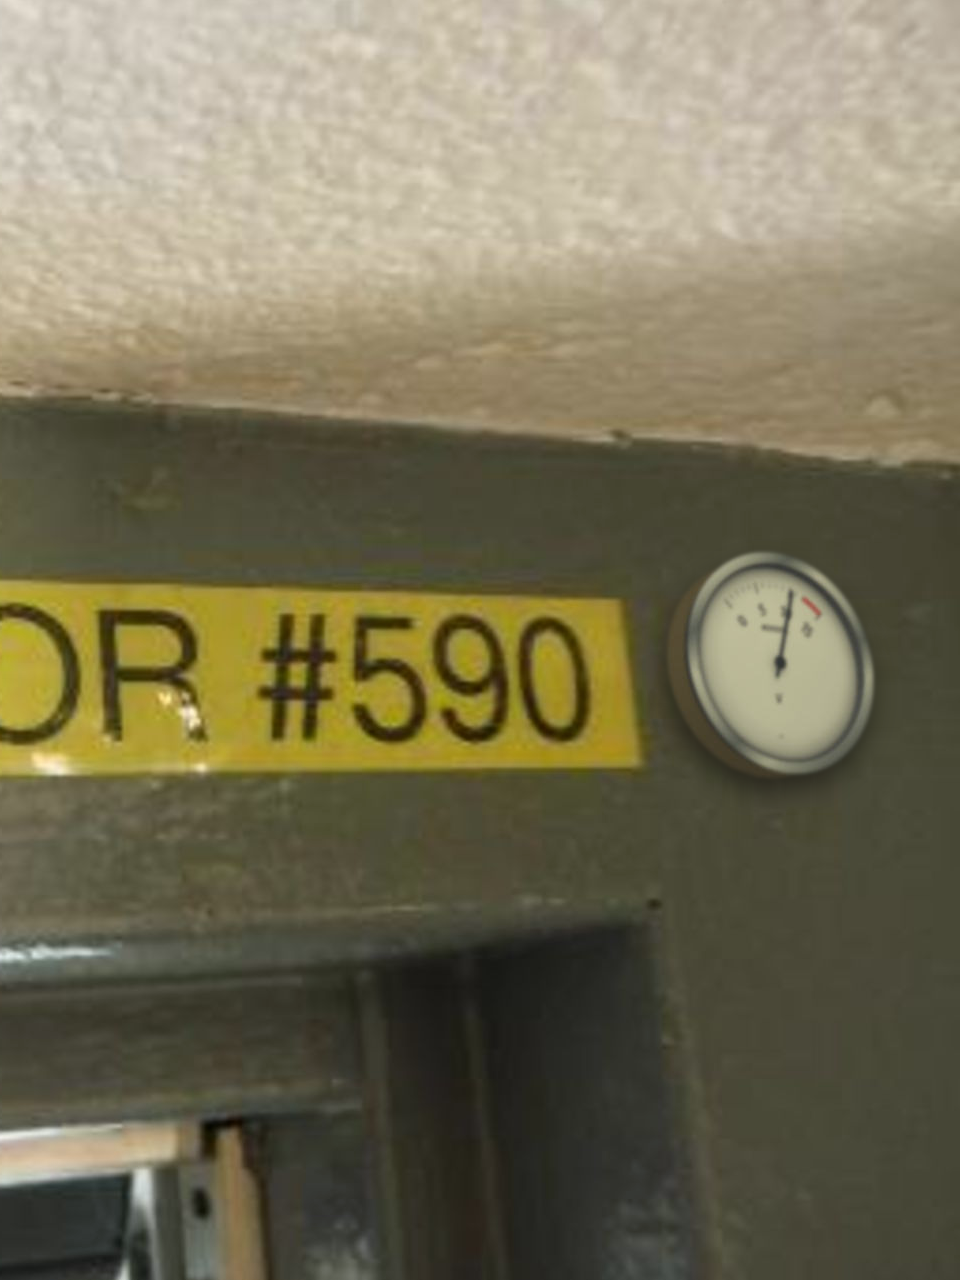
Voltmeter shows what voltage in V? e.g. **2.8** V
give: **10** V
